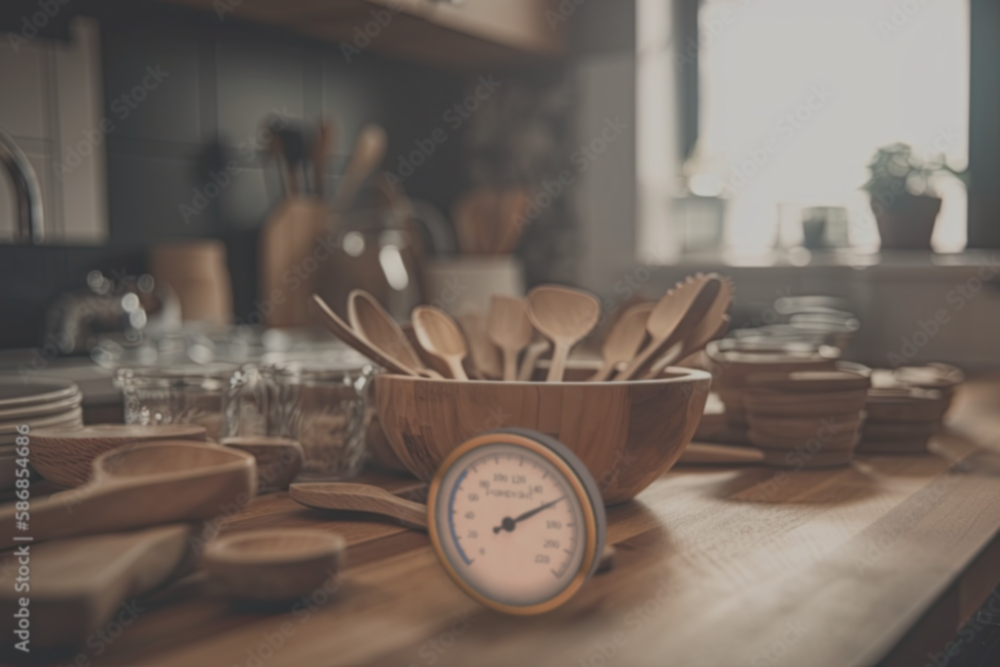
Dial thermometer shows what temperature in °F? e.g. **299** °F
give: **160** °F
